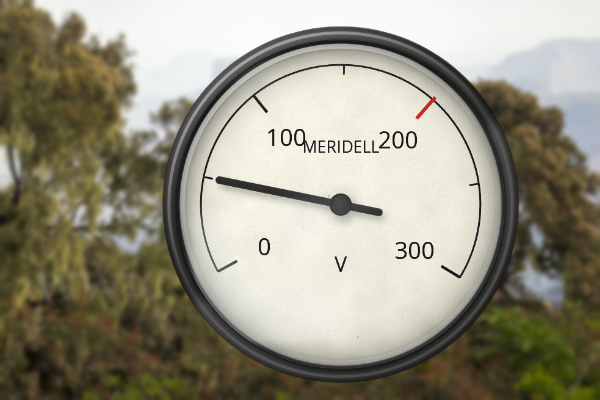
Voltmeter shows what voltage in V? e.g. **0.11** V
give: **50** V
